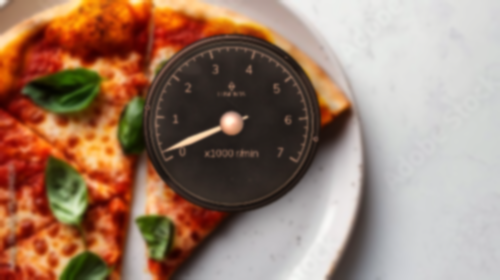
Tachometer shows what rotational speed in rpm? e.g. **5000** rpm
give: **200** rpm
